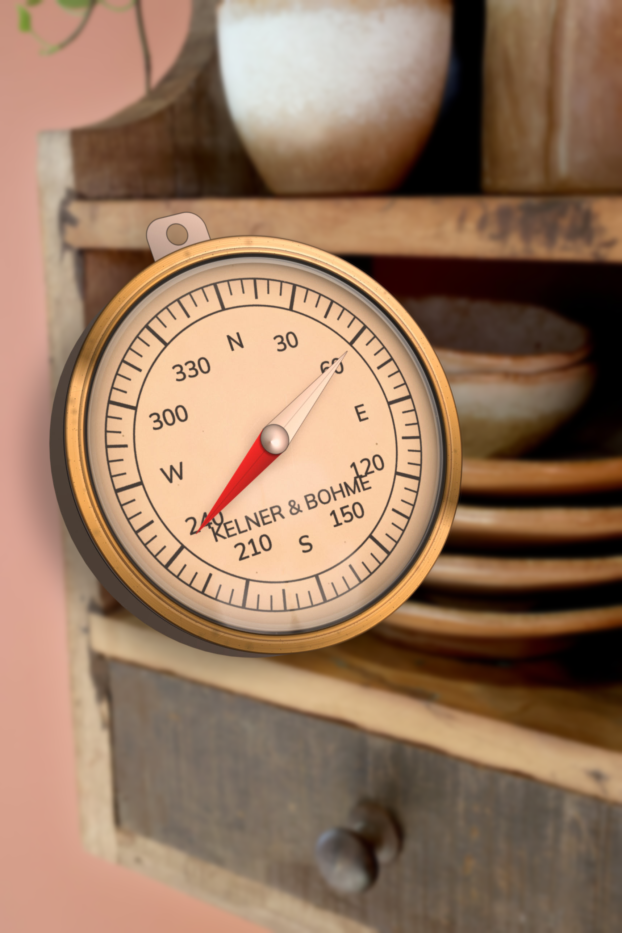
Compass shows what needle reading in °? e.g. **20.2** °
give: **240** °
